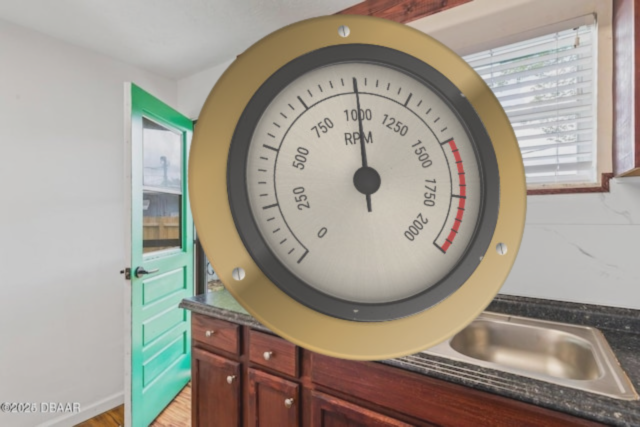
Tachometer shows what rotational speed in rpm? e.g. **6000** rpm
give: **1000** rpm
